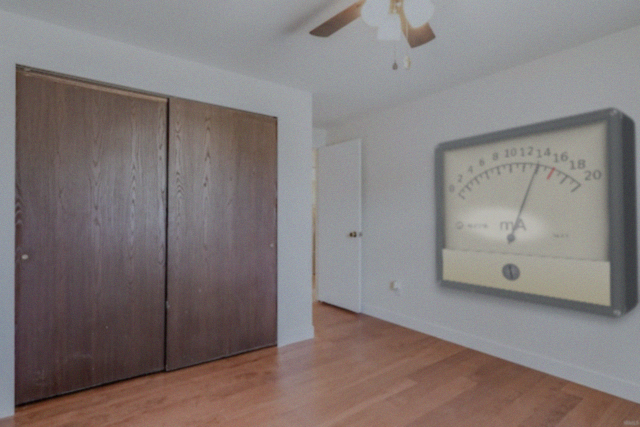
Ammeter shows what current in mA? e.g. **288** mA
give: **14** mA
